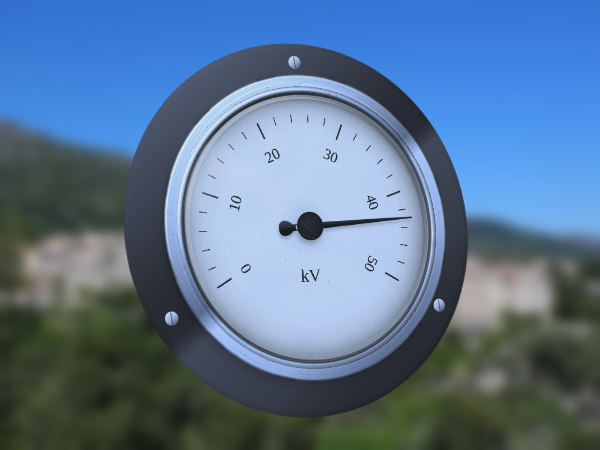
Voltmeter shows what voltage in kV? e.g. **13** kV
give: **43** kV
